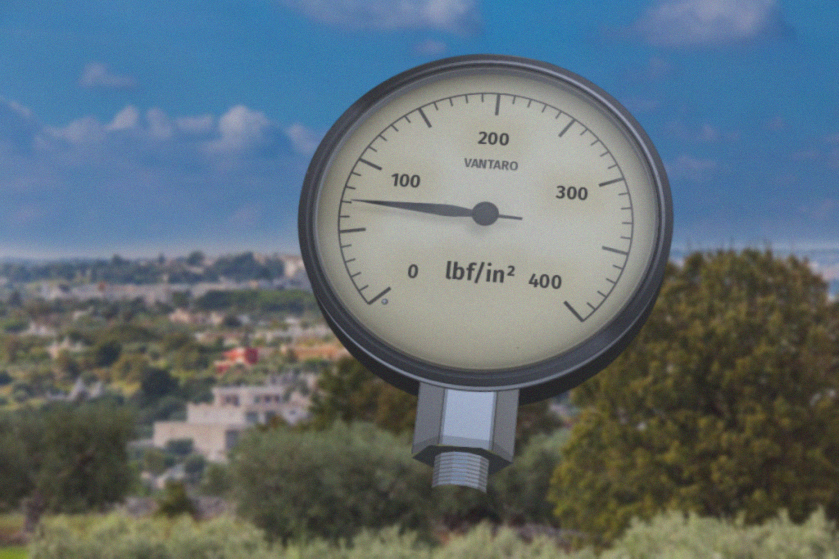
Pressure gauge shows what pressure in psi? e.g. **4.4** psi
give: **70** psi
